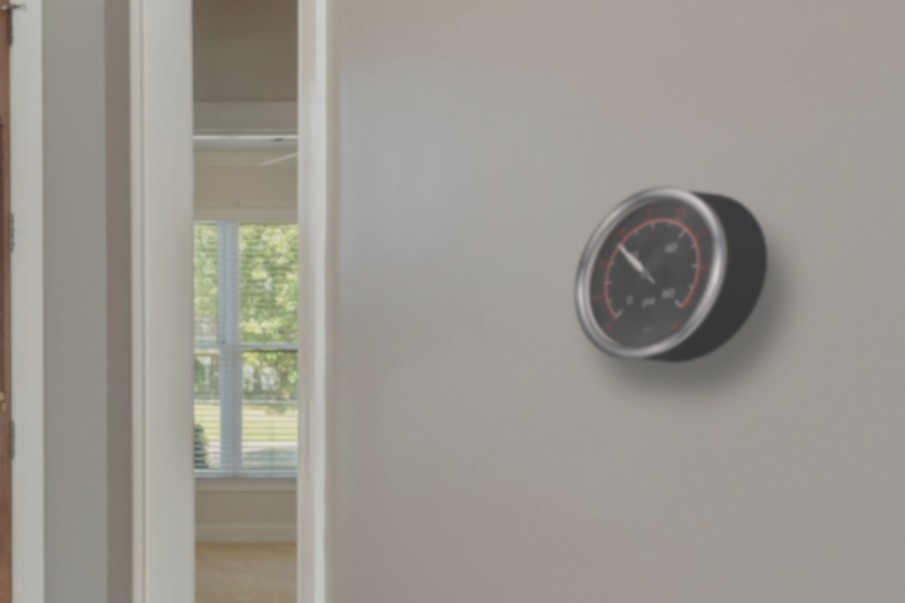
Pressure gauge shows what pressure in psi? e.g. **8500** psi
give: **20** psi
